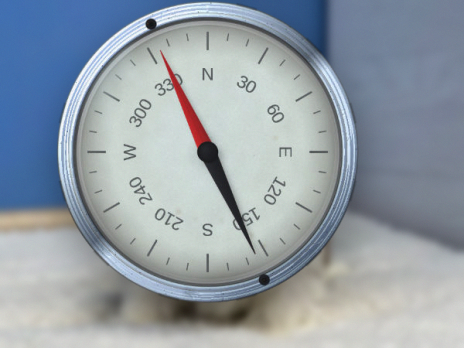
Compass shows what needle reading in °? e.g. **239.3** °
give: **335** °
